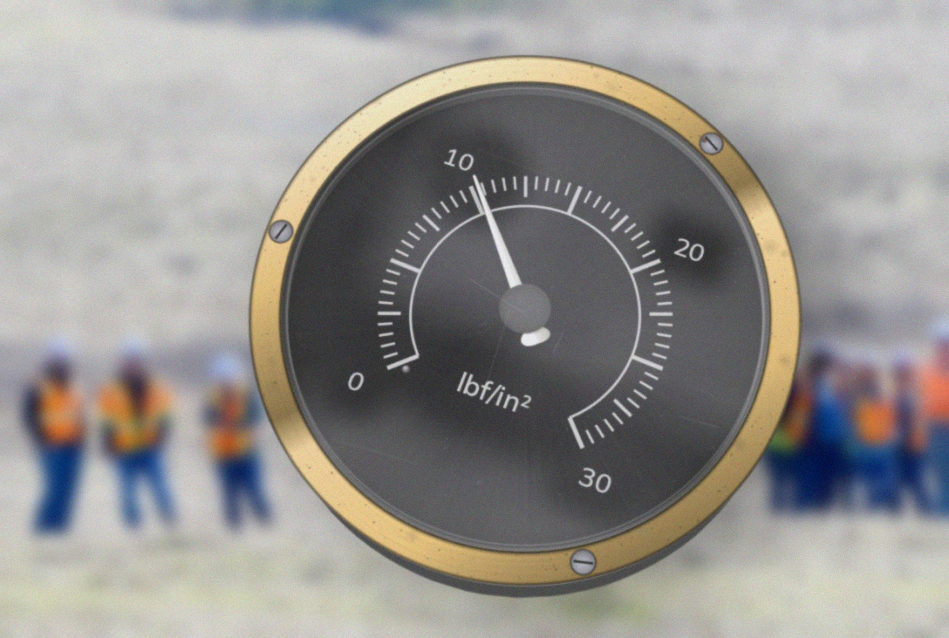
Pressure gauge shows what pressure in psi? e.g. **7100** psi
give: **10.25** psi
